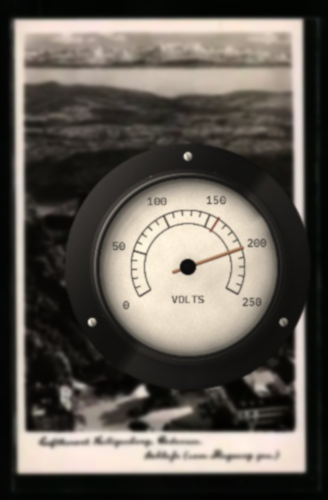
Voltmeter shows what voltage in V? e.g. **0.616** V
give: **200** V
